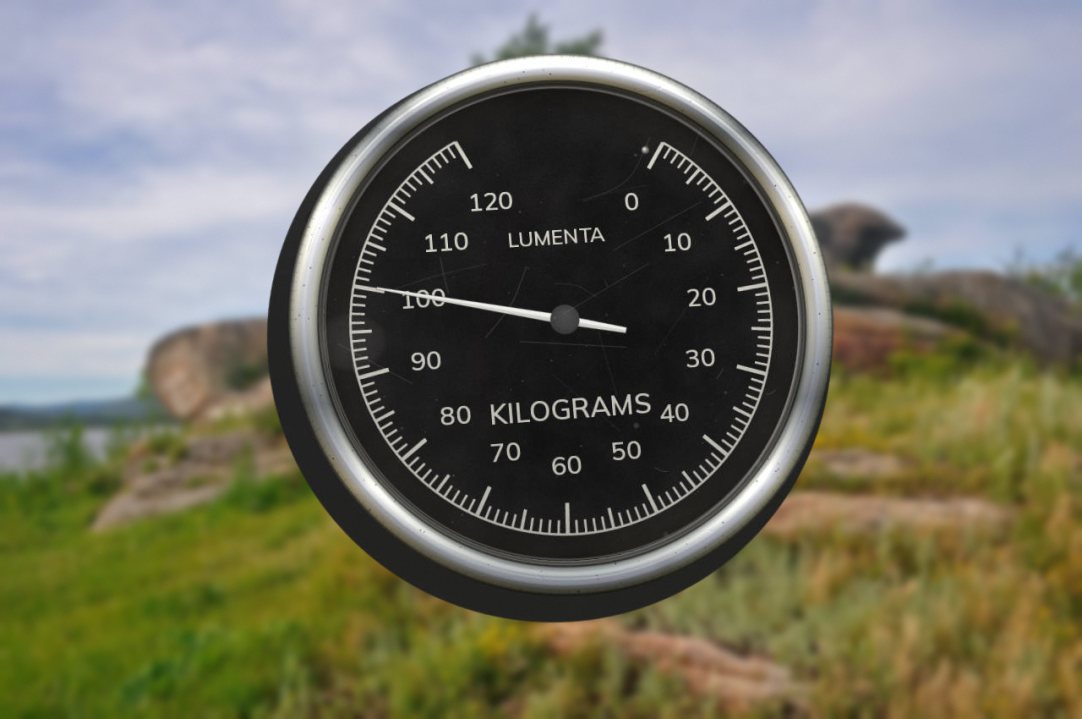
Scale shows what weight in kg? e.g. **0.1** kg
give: **100** kg
